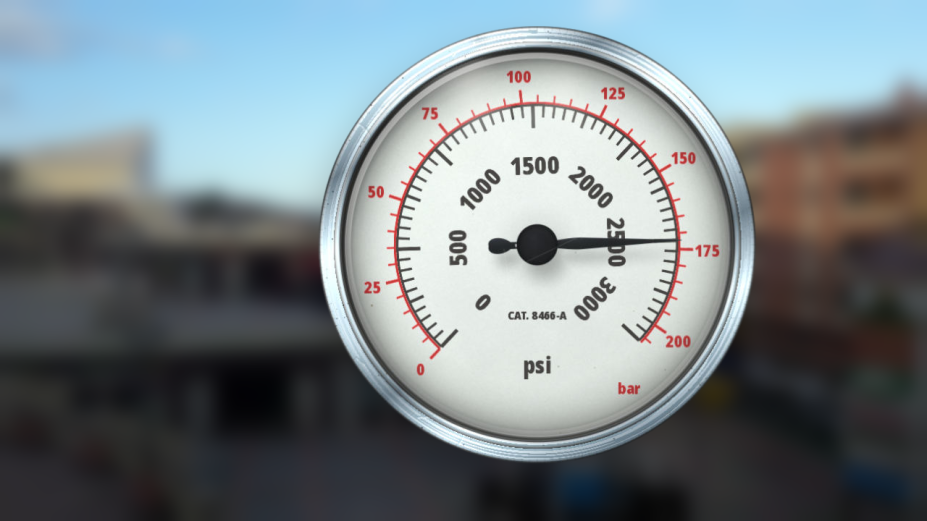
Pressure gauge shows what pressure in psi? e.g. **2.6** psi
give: **2500** psi
